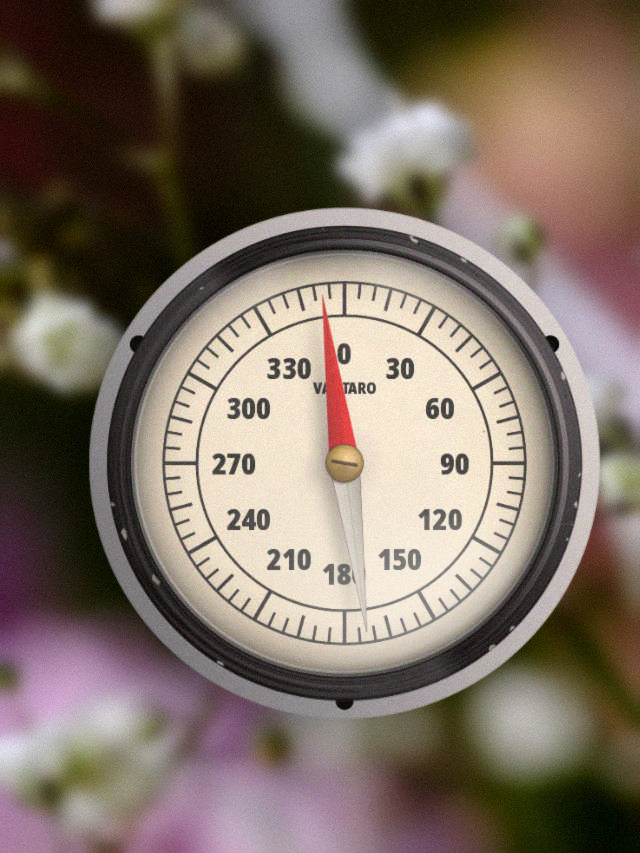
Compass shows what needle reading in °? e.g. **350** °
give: **352.5** °
